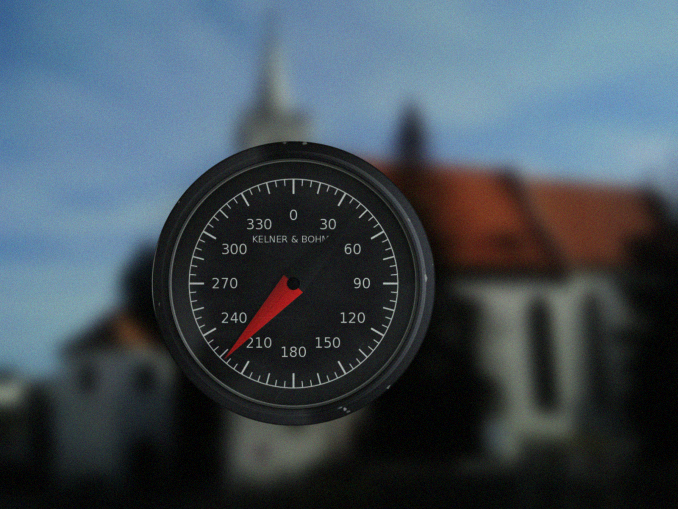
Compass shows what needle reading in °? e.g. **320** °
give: **222.5** °
